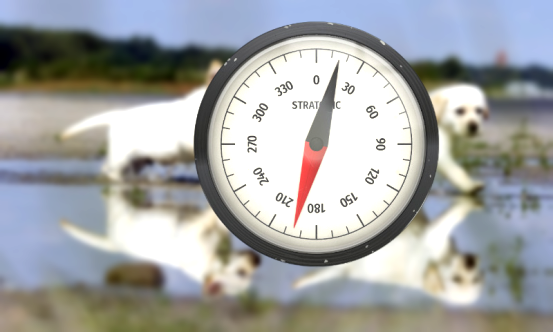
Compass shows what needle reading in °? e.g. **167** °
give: **195** °
